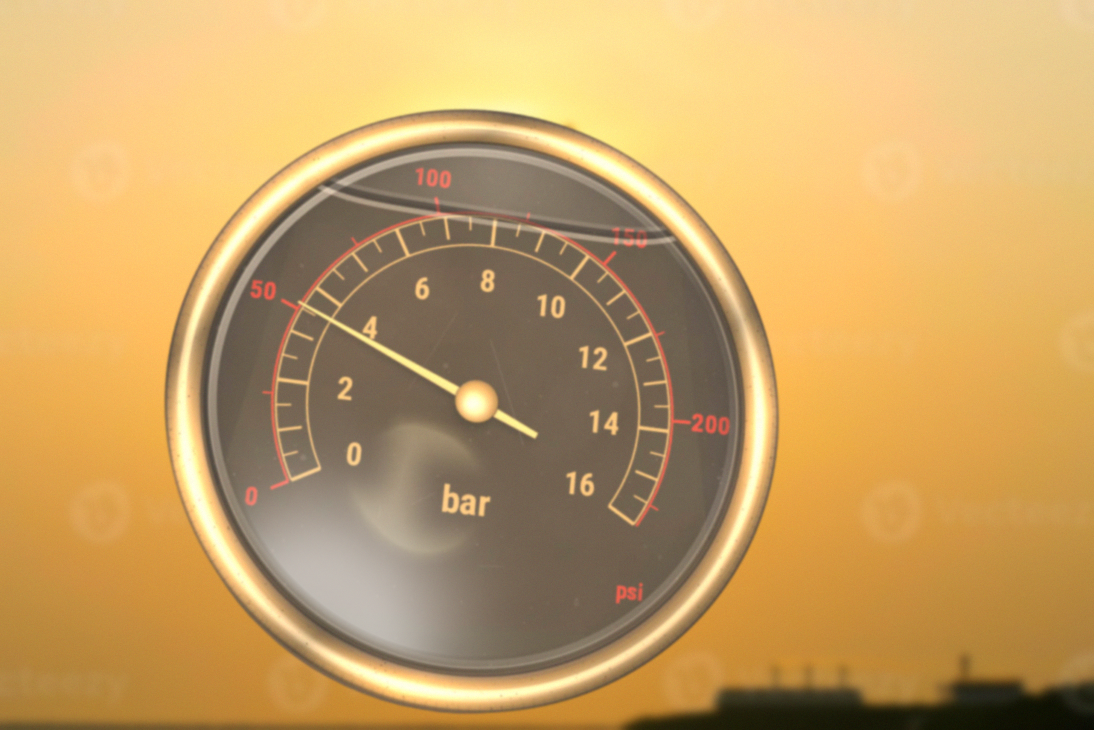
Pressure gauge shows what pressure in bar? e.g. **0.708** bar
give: **3.5** bar
